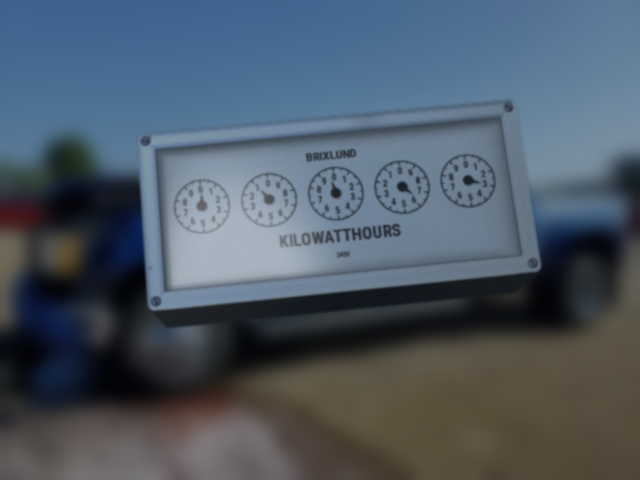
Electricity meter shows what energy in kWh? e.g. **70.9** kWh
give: **963** kWh
